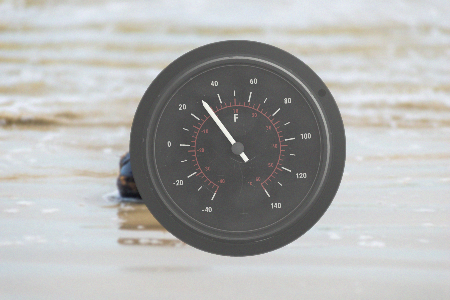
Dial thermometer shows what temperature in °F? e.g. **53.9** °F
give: **30** °F
